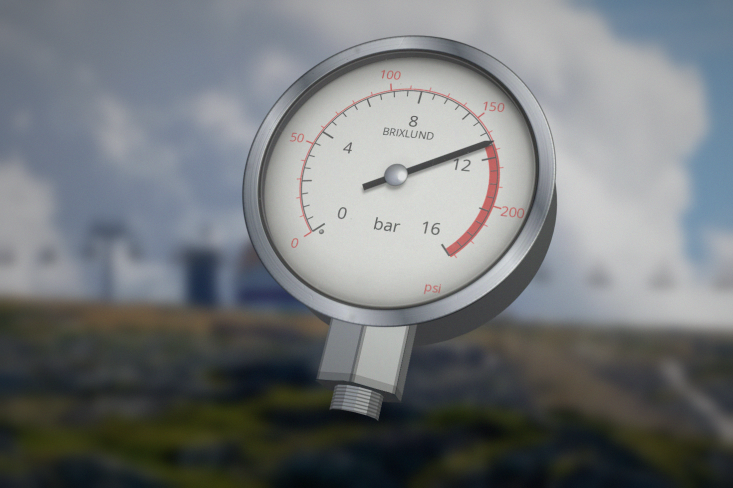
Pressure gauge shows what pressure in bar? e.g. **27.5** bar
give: **11.5** bar
